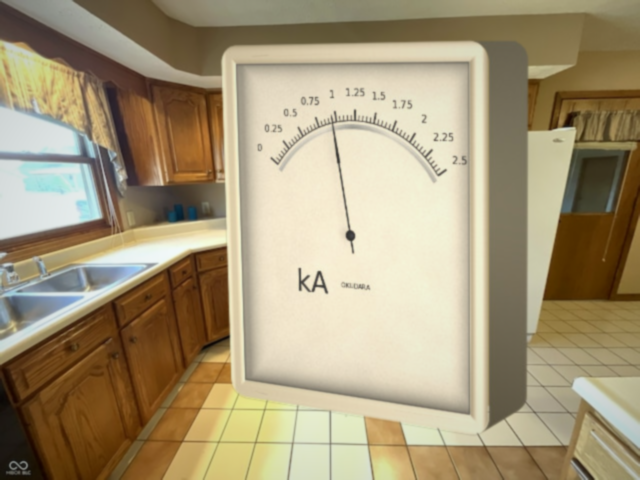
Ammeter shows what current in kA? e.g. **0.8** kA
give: **1** kA
